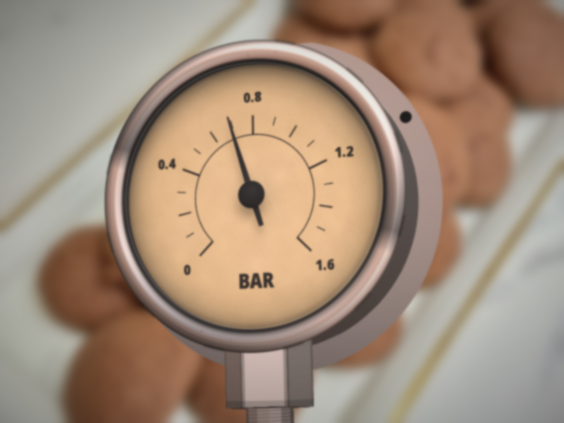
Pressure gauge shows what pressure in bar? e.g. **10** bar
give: **0.7** bar
